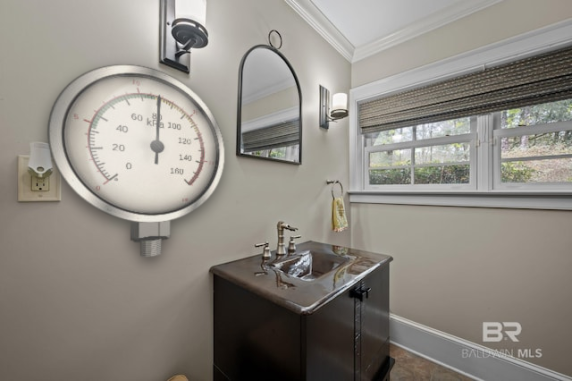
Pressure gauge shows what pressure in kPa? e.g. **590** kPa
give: **80** kPa
